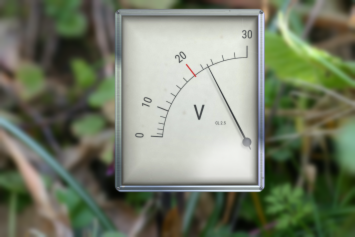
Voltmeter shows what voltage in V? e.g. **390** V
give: **23** V
